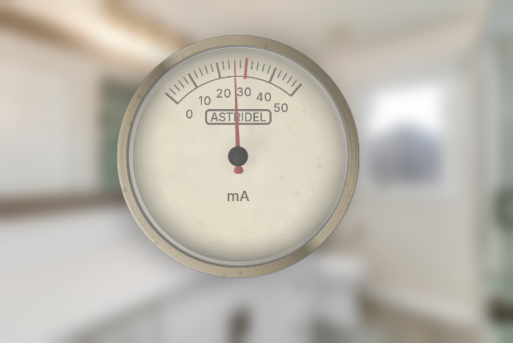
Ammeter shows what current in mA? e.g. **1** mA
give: **26** mA
